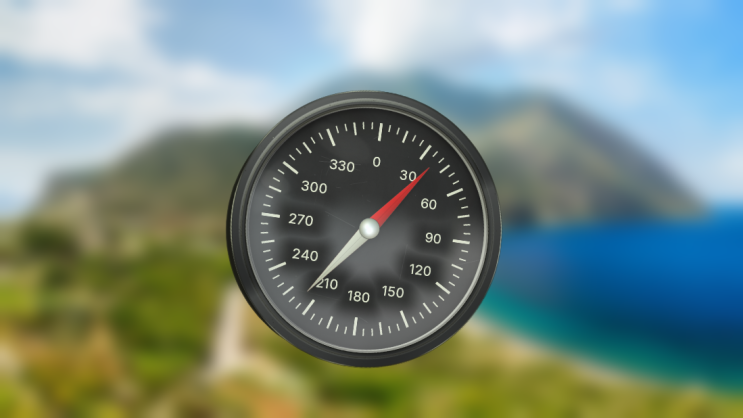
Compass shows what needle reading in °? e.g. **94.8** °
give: **37.5** °
